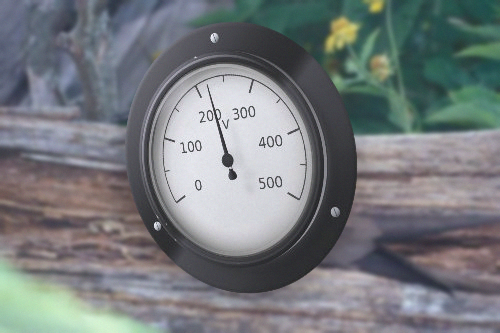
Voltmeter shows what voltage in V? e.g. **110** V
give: **225** V
